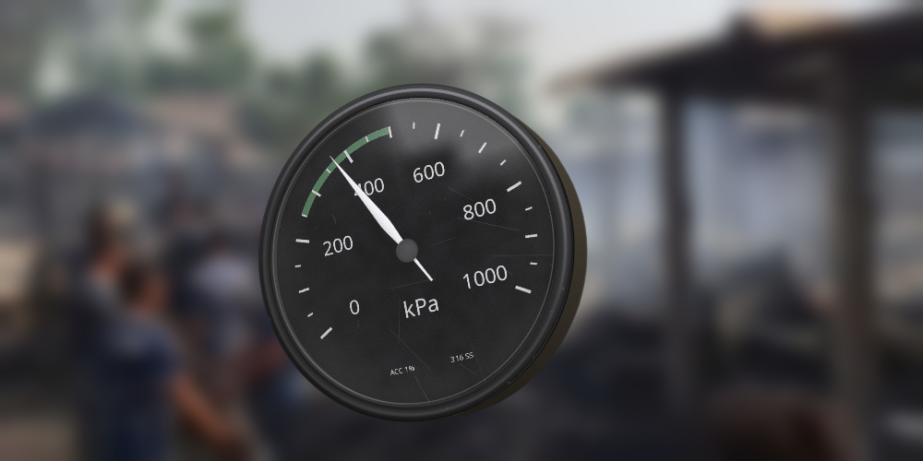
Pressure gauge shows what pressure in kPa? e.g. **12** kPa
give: **375** kPa
